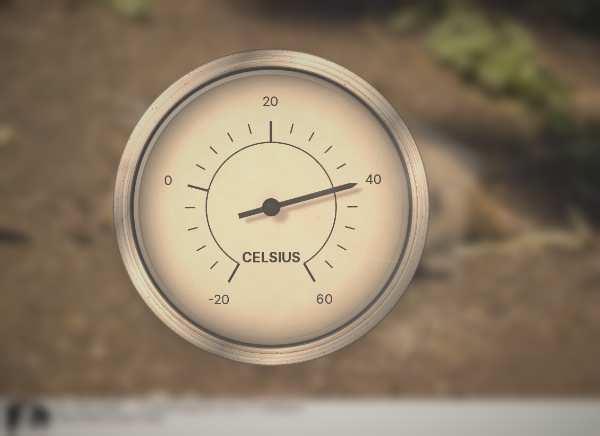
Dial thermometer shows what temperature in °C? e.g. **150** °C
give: **40** °C
